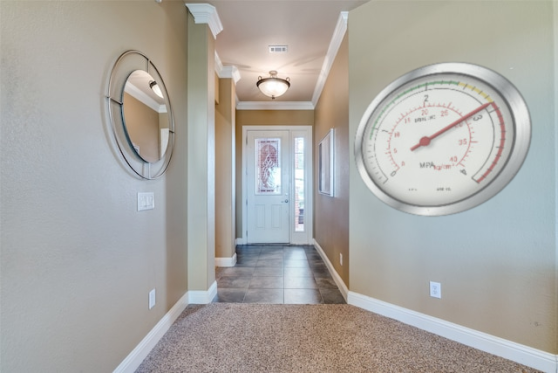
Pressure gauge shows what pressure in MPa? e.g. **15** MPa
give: **2.9** MPa
